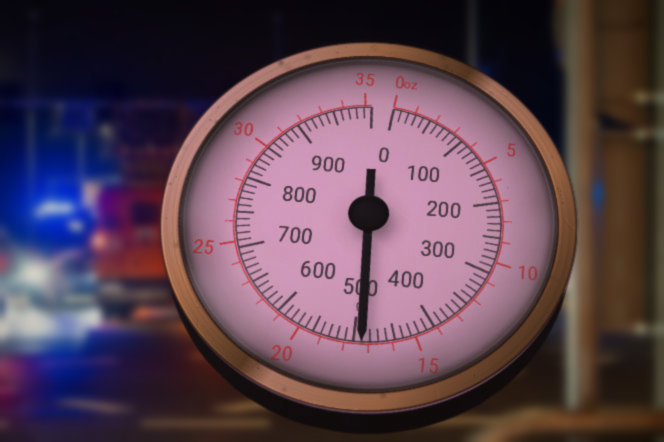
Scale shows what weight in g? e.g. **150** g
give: **490** g
